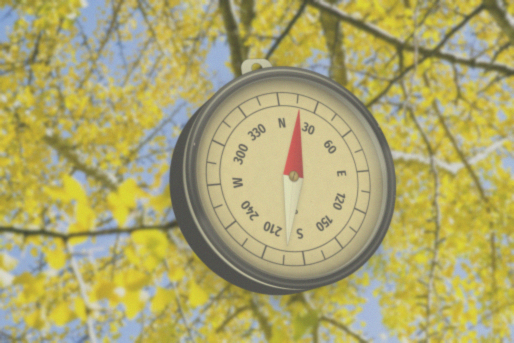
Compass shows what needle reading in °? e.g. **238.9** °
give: **15** °
